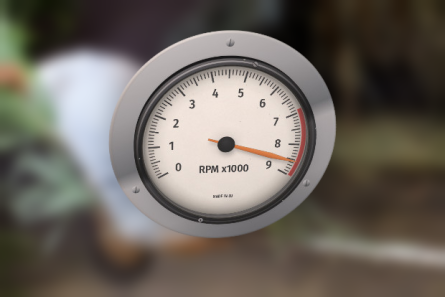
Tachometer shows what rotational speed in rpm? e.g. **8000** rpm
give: **8500** rpm
